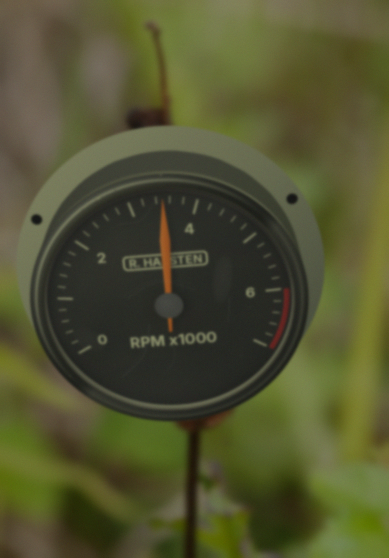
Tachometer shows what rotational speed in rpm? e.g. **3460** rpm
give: **3500** rpm
